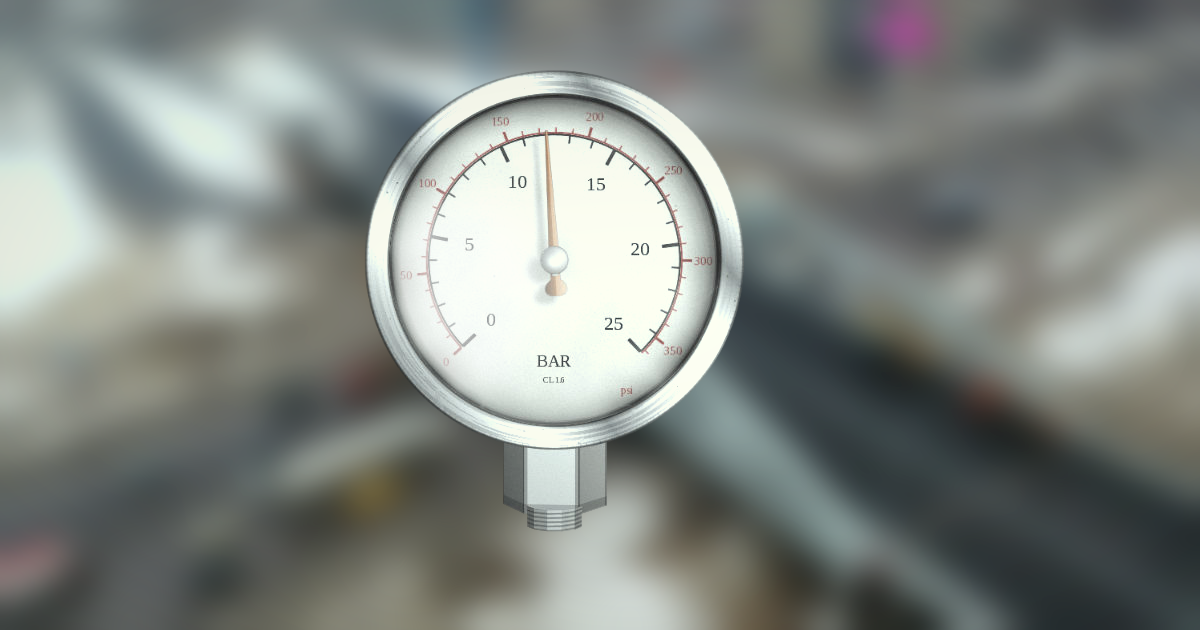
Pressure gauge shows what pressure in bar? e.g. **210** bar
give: **12** bar
